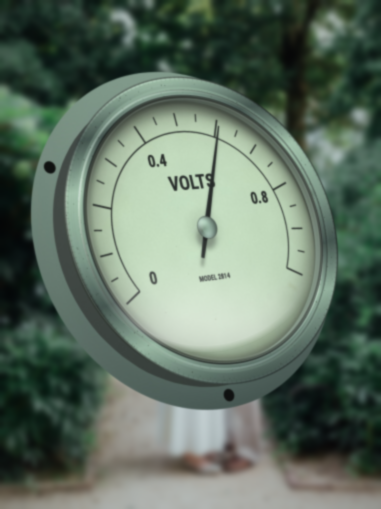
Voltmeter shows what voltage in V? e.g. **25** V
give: **0.6** V
